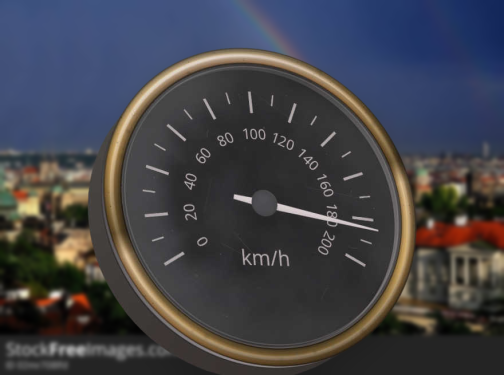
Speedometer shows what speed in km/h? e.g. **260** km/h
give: **185** km/h
